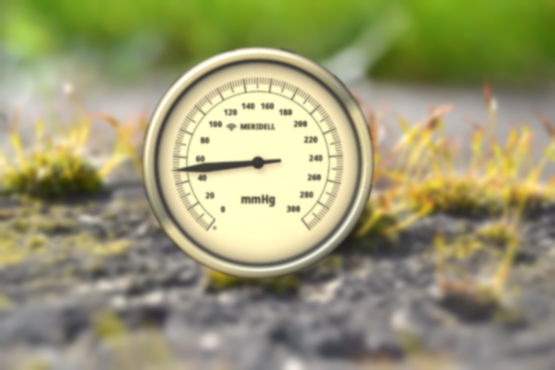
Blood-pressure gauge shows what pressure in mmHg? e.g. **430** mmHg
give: **50** mmHg
